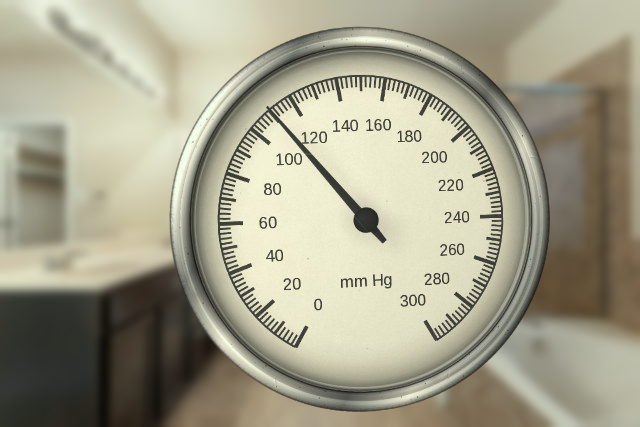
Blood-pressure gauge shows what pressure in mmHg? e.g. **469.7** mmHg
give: **110** mmHg
